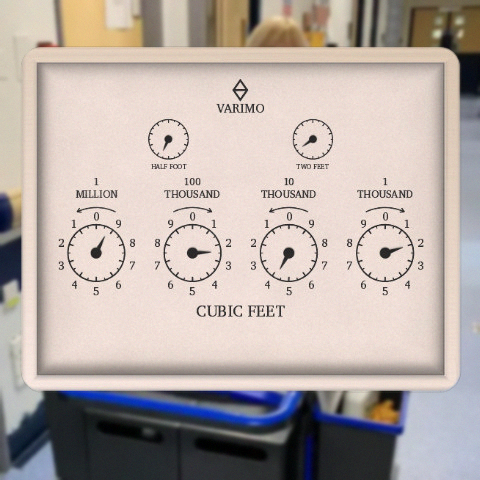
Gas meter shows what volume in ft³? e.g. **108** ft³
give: **924200** ft³
